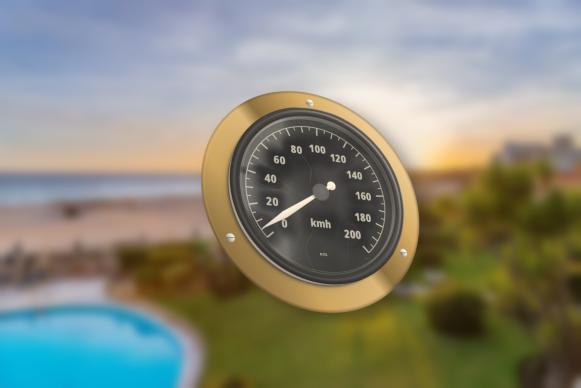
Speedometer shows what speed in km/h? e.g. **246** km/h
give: **5** km/h
